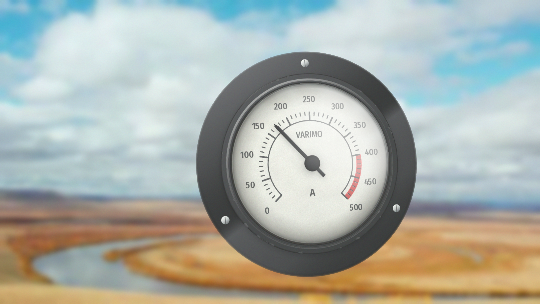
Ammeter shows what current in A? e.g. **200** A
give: **170** A
